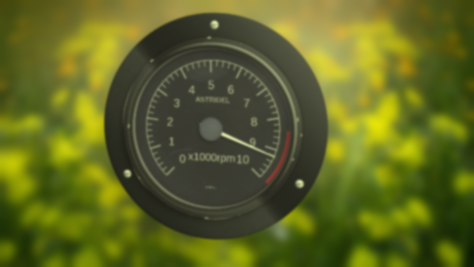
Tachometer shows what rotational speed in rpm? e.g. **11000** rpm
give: **9200** rpm
